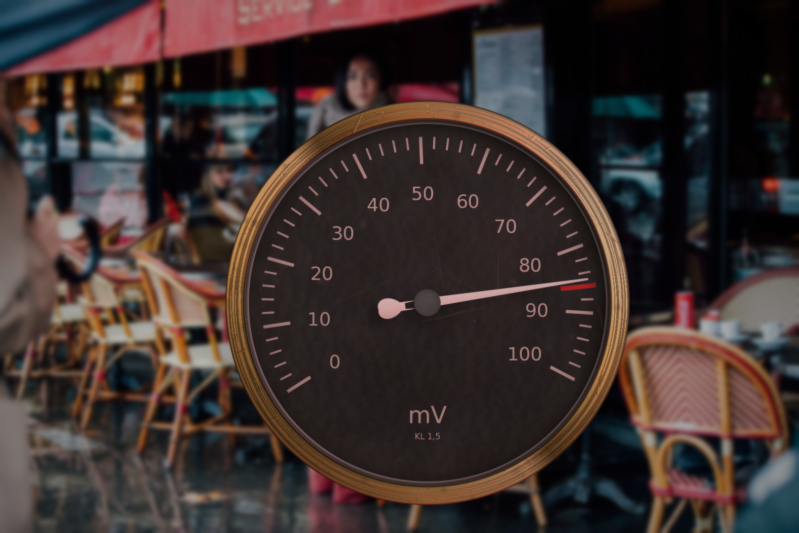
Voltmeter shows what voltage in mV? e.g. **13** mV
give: **85** mV
